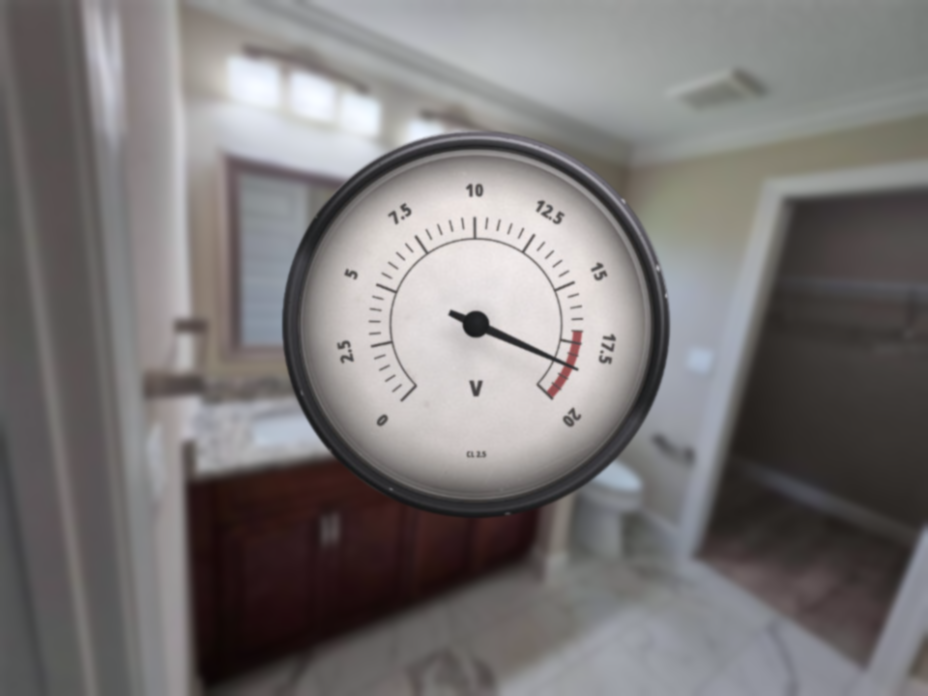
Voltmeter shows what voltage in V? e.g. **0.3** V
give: **18.5** V
